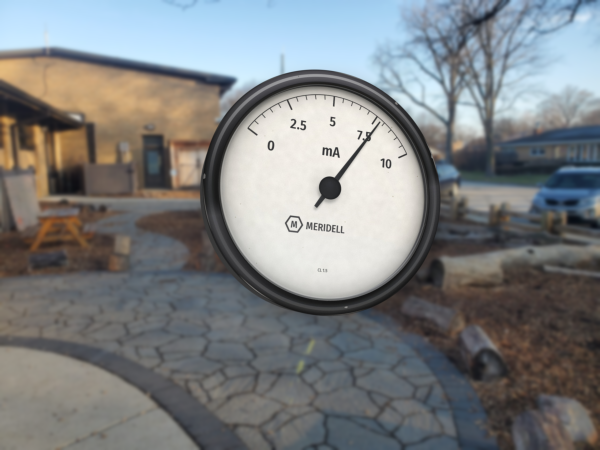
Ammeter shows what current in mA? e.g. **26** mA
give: **7.75** mA
